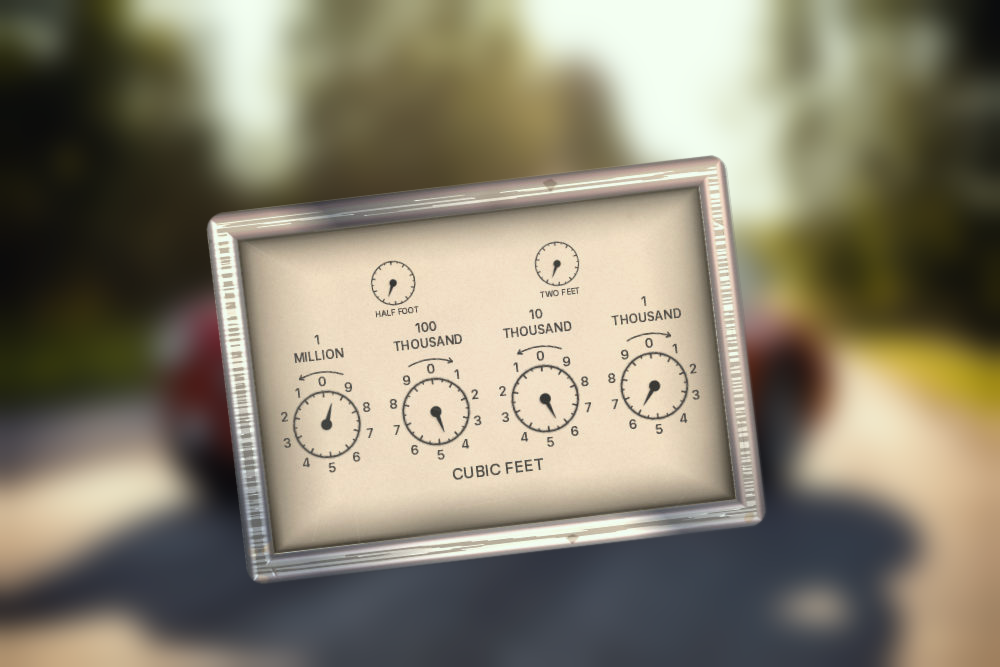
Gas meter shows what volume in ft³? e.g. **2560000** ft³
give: **945600** ft³
